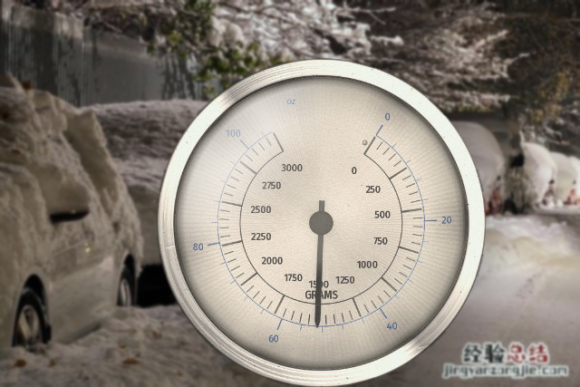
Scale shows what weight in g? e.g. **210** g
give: **1500** g
